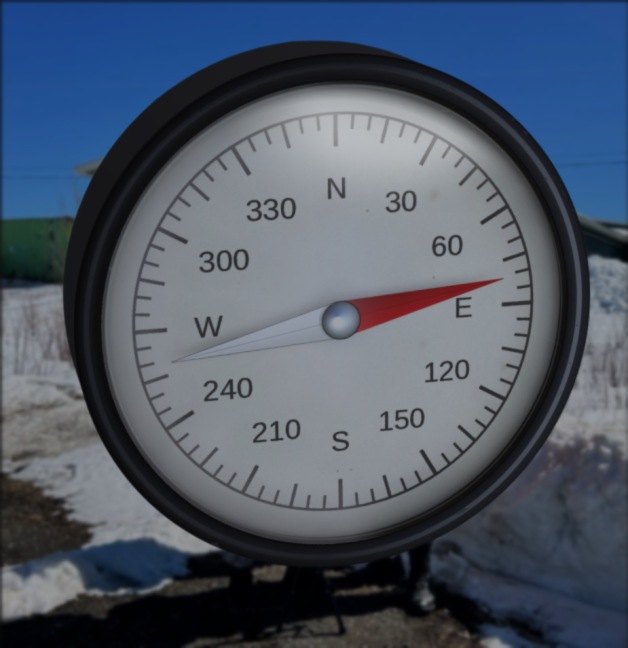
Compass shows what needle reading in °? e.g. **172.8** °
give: **80** °
